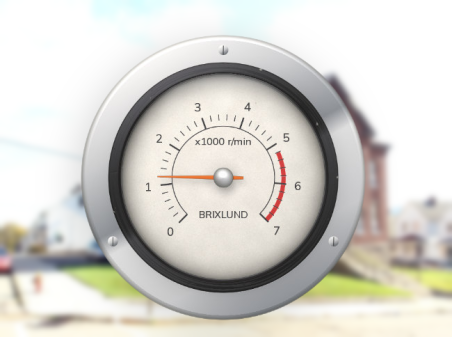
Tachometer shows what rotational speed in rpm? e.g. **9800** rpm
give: **1200** rpm
